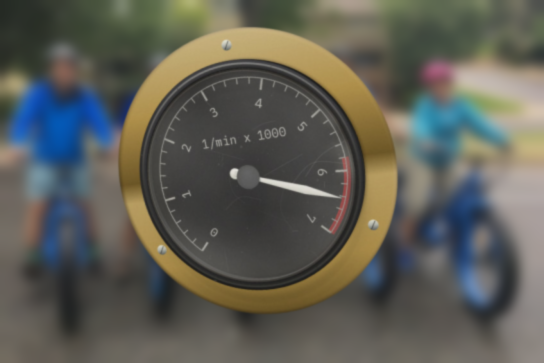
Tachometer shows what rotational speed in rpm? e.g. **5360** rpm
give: **6400** rpm
